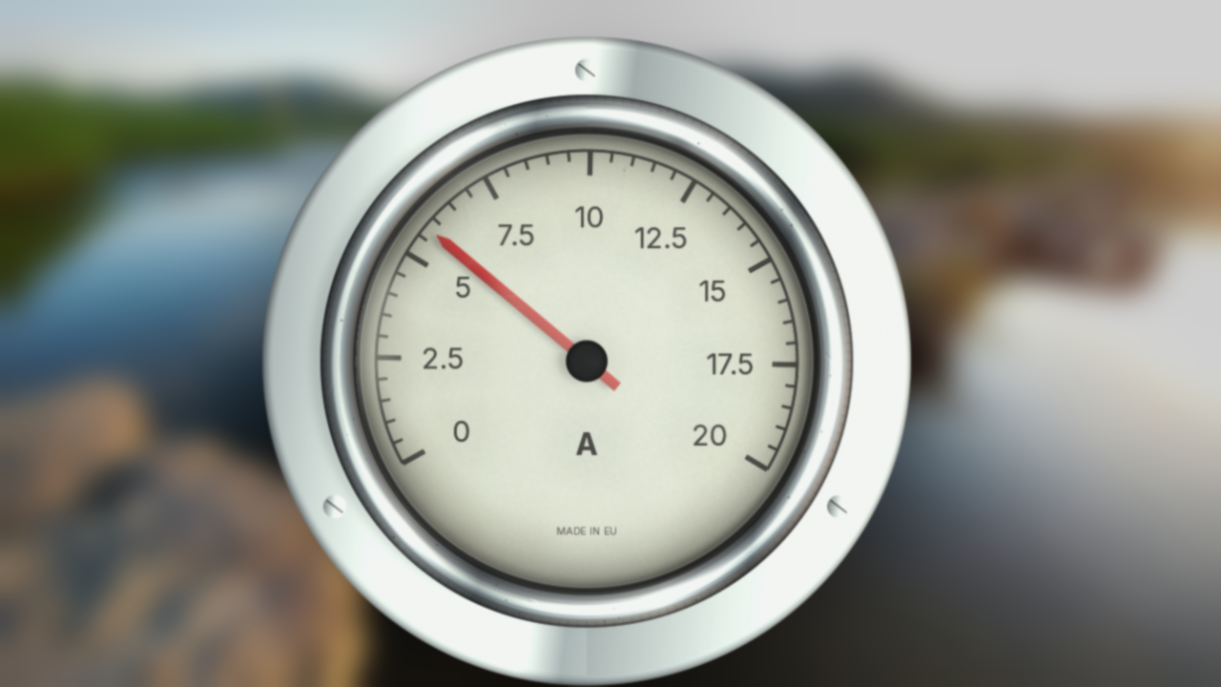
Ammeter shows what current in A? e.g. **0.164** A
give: **5.75** A
